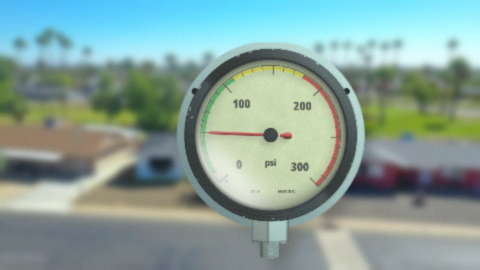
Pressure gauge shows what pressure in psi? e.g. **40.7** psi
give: **50** psi
